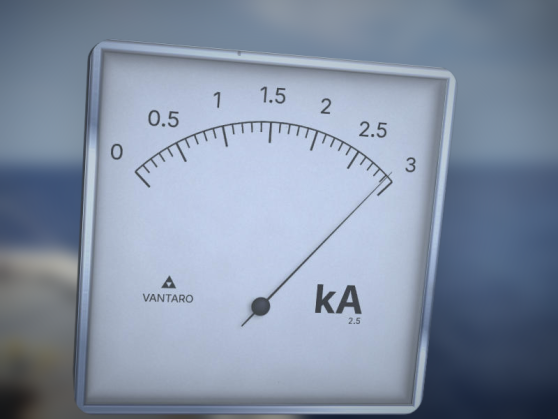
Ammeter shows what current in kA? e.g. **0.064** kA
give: **2.9** kA
